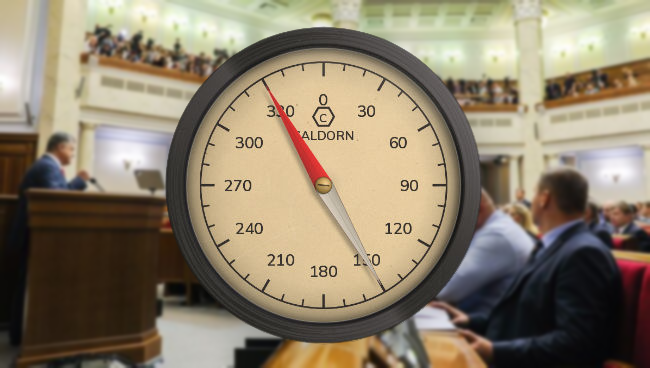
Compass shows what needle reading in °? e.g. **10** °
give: **330** °
